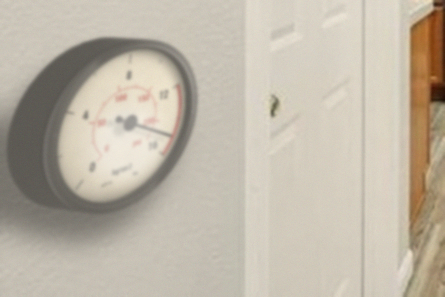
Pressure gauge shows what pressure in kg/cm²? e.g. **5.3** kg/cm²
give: **15** kg/cm²
